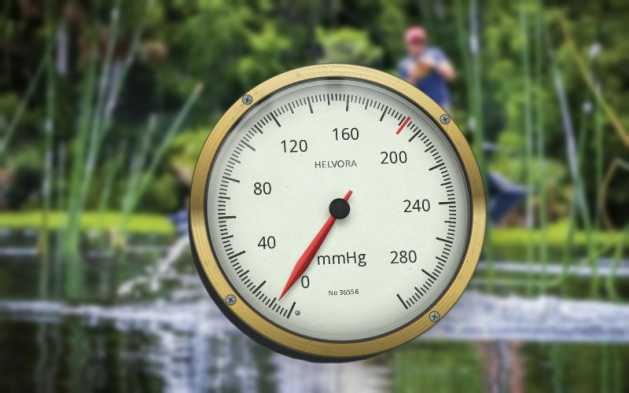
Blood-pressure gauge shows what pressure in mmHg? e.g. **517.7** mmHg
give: **8** mmHg
